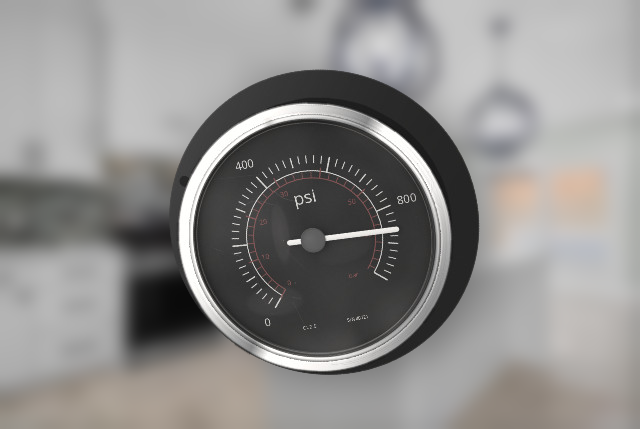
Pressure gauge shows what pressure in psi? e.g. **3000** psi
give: **860** psi
